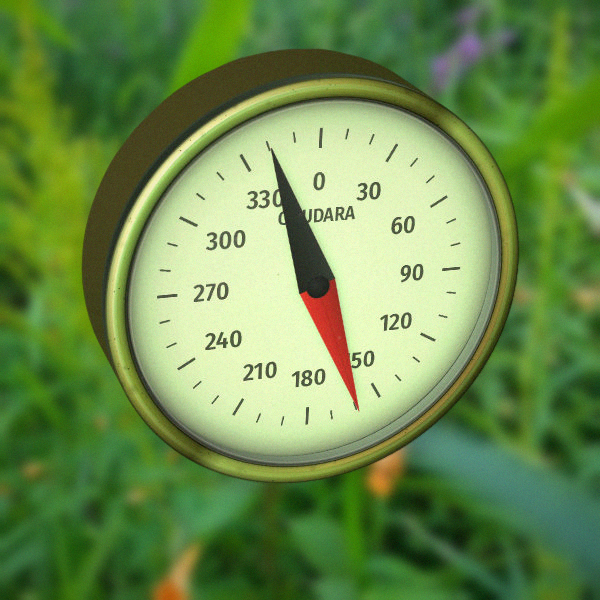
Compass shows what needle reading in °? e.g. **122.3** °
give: **160** °
